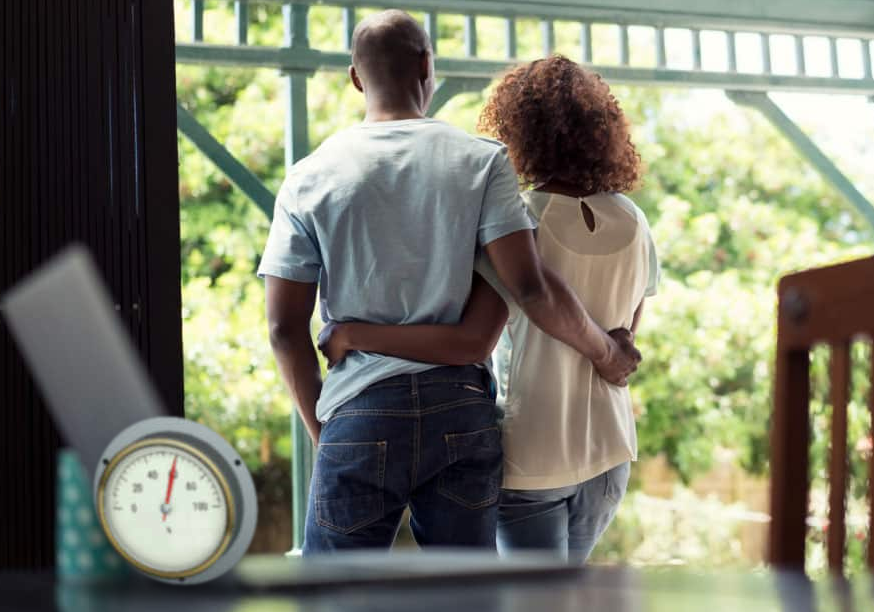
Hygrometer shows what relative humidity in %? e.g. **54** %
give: **60** %
